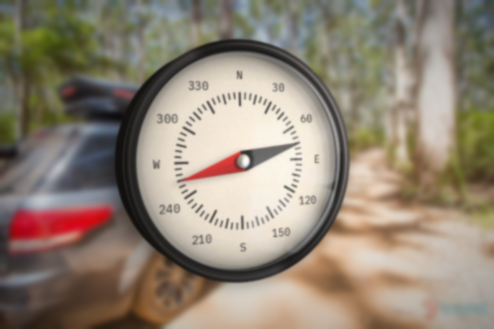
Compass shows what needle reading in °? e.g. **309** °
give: **255** °
